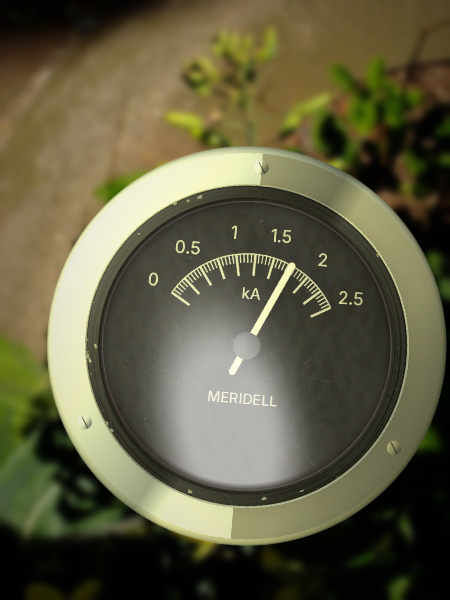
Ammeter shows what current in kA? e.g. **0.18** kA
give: **1.75** kA
